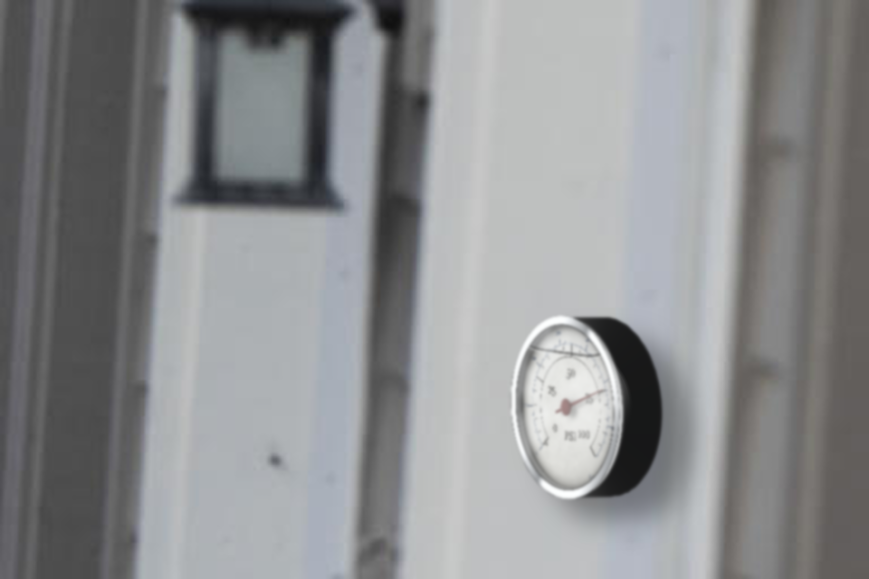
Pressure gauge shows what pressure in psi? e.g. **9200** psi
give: **75** psi
